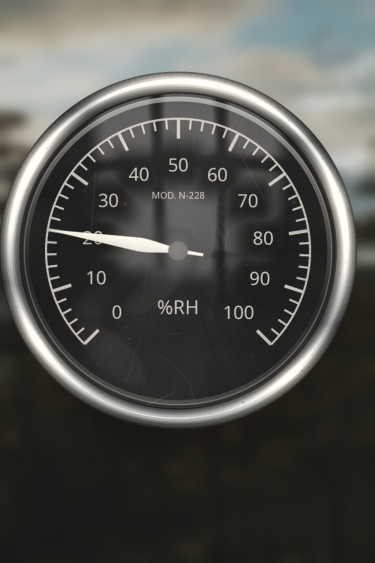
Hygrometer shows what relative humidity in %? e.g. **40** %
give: **20** %
